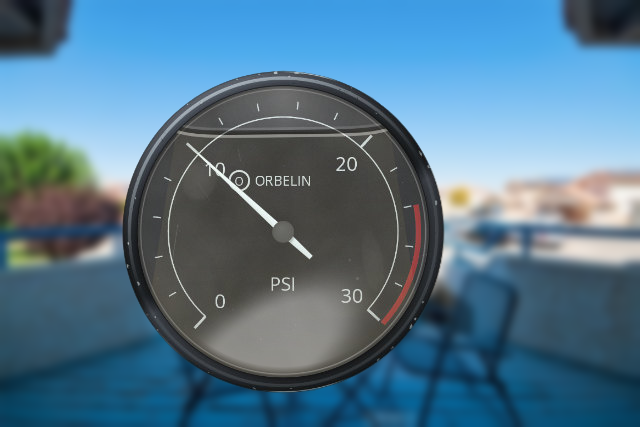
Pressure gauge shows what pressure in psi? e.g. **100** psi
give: **10** psi
